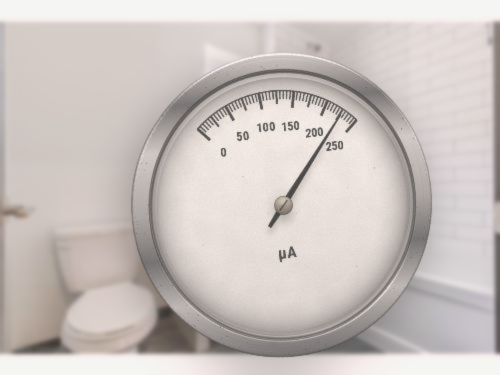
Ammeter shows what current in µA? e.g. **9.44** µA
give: **225** µA
